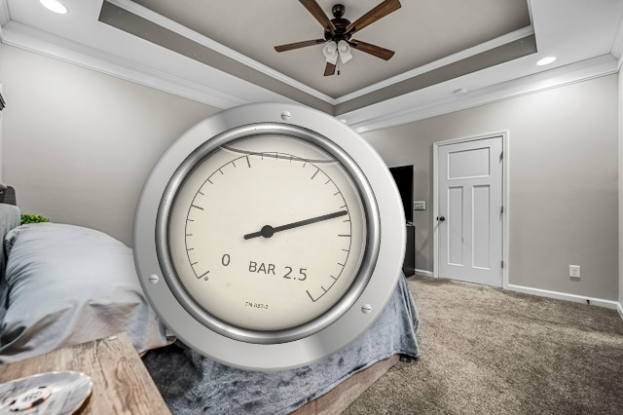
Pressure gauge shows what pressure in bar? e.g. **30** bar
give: **1.85** bar
